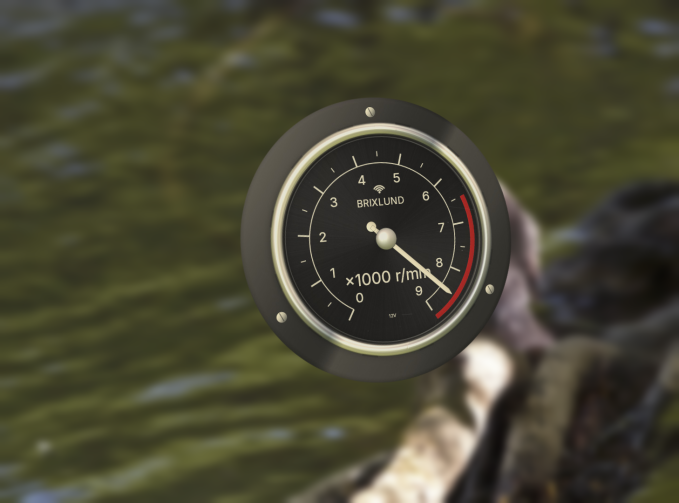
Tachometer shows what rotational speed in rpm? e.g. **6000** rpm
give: **8500** rpm
